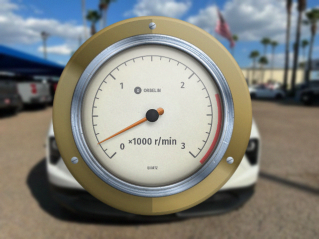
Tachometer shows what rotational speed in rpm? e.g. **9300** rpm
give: **200** rpm
